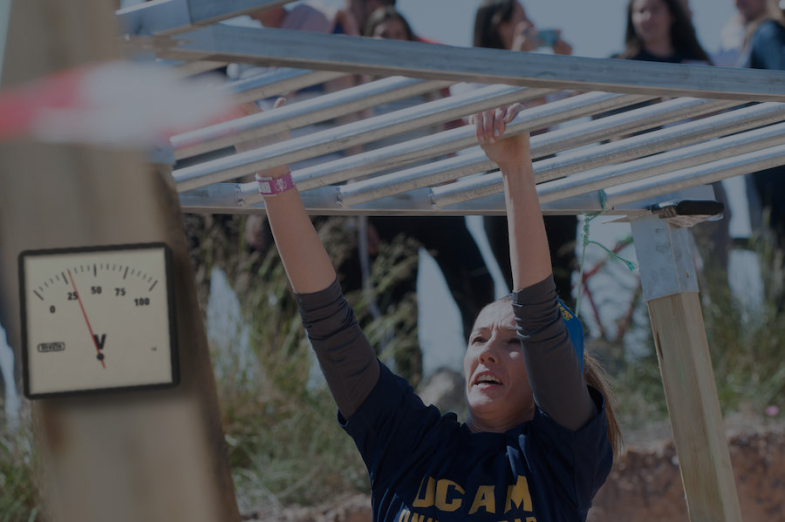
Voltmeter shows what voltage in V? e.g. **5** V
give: **30** V
